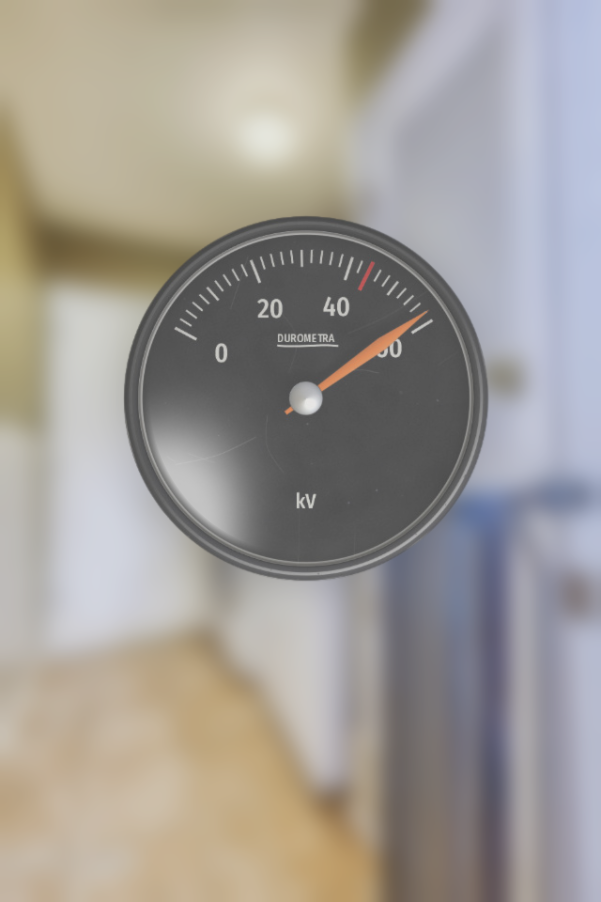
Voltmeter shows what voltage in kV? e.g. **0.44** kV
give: **58** kV
